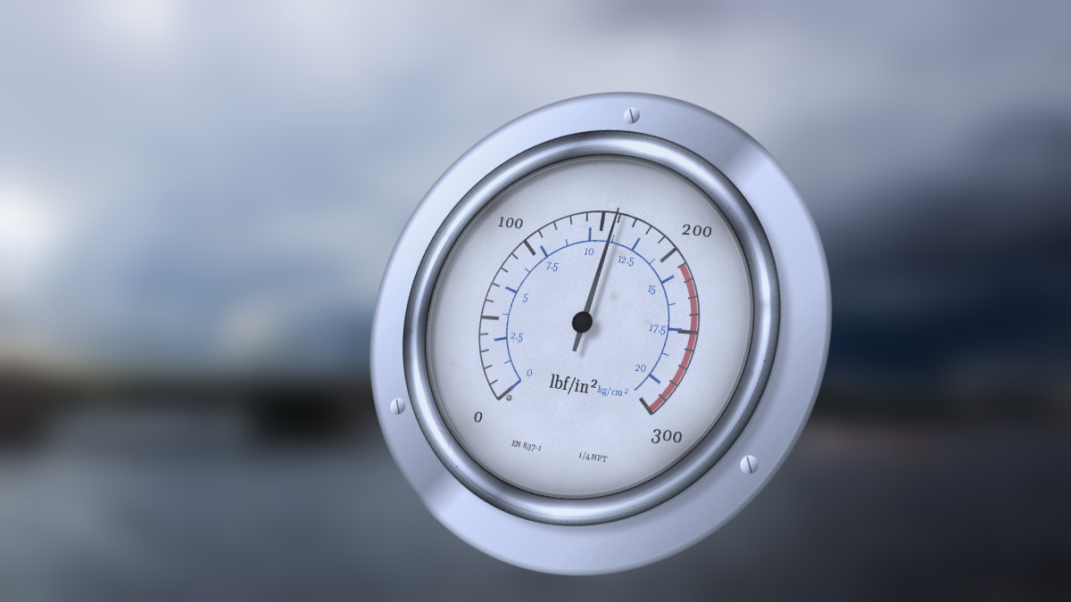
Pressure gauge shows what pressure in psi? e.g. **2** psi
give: **160** psi
